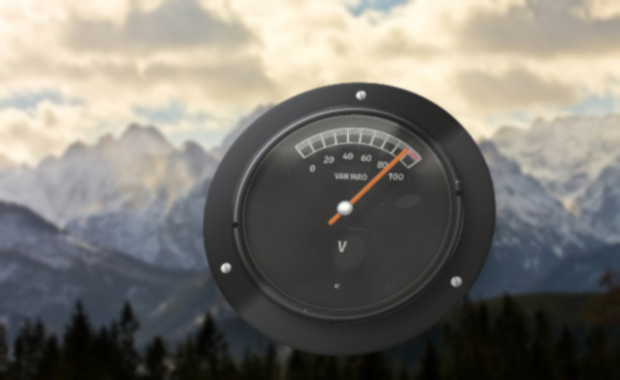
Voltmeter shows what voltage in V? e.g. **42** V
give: **90** V
